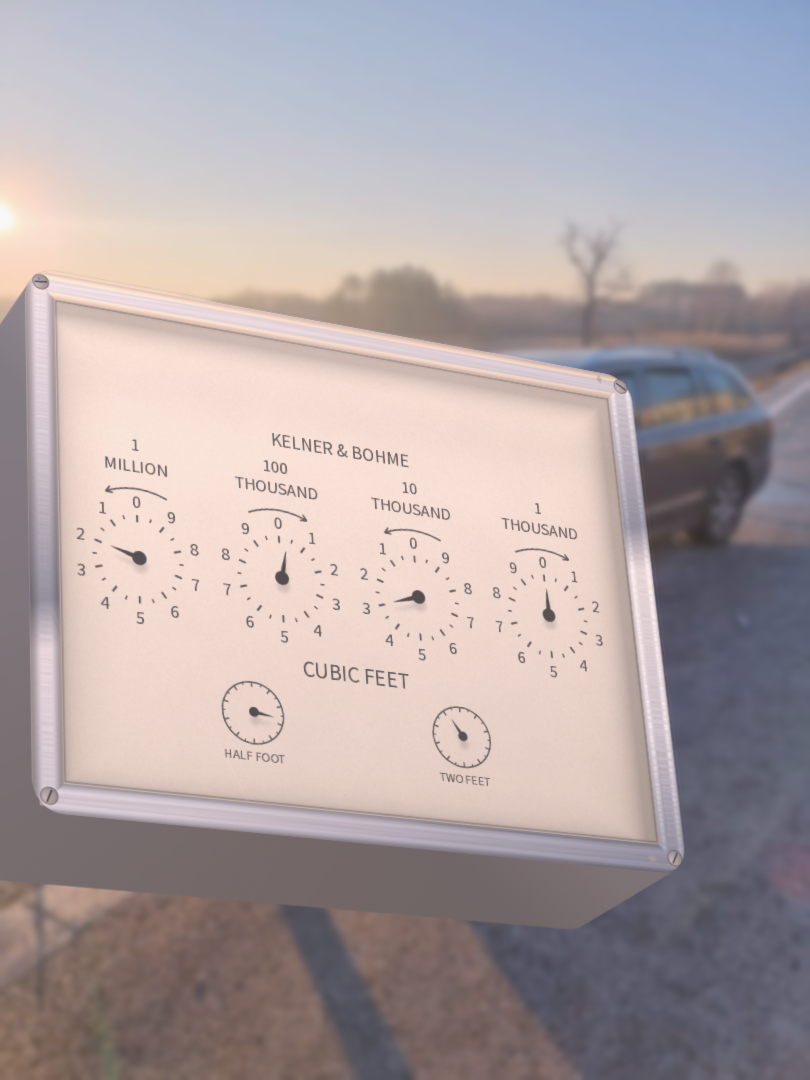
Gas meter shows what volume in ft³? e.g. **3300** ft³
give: **203000** ft³
